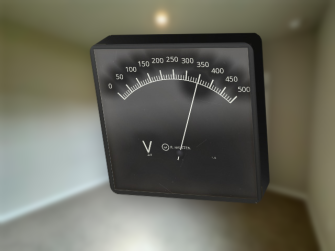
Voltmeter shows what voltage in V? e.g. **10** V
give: **350** V
